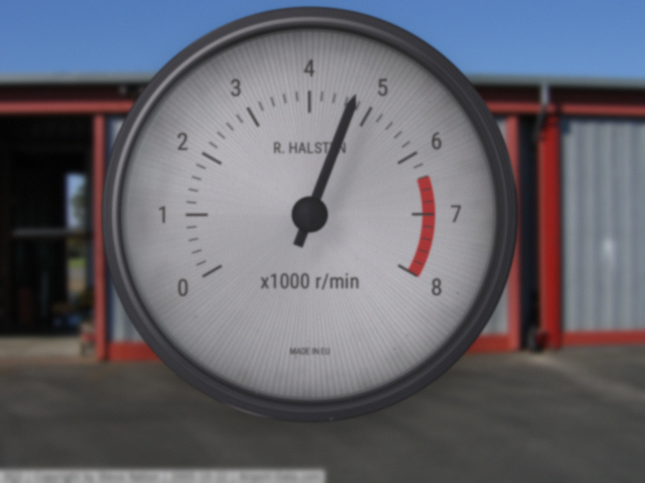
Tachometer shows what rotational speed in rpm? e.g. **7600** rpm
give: **4700** rpm
